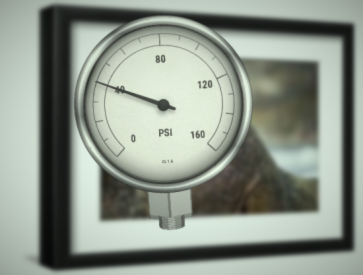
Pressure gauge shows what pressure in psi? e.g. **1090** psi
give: **40** psi
